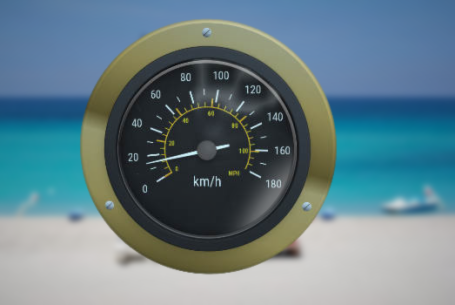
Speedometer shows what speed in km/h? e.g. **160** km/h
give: **15** km/h
